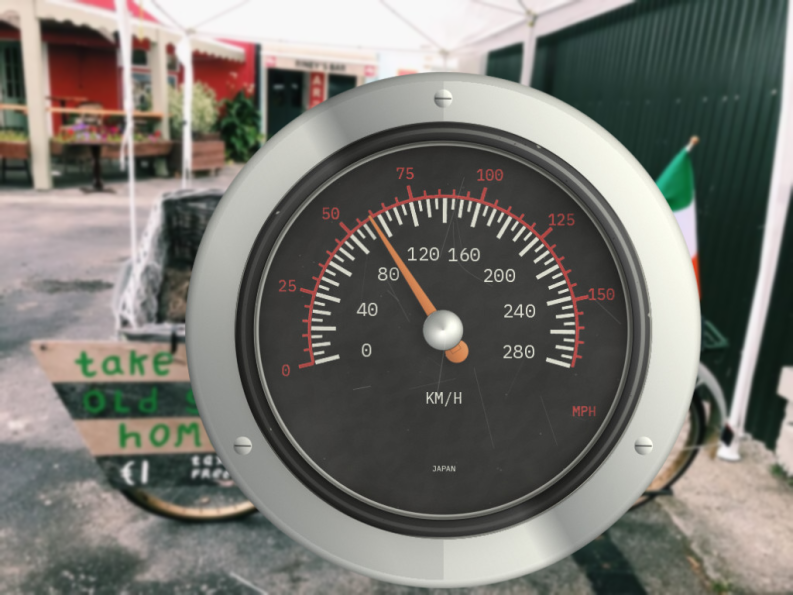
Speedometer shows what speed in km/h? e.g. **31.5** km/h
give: **95** km/h
